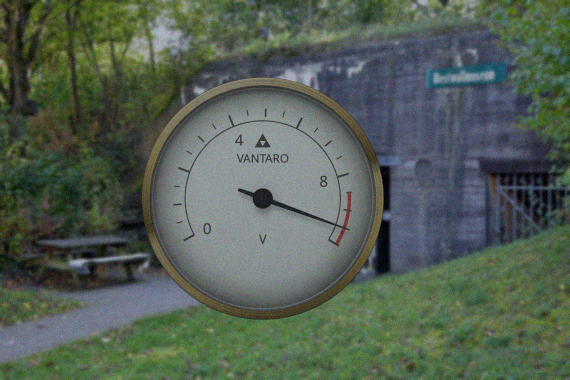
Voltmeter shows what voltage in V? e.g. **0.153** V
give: **9.5** V
